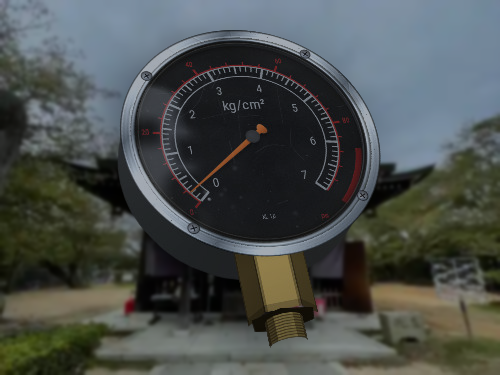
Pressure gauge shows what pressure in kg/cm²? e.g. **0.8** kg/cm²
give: **0.2** kg/cm²
